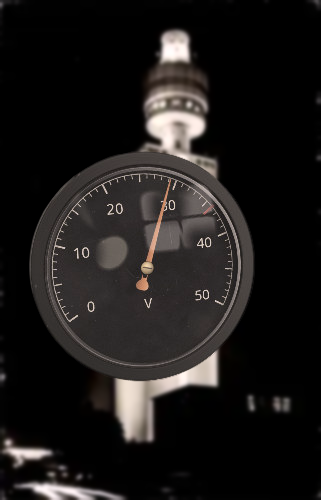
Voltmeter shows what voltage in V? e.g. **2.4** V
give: **29** V
